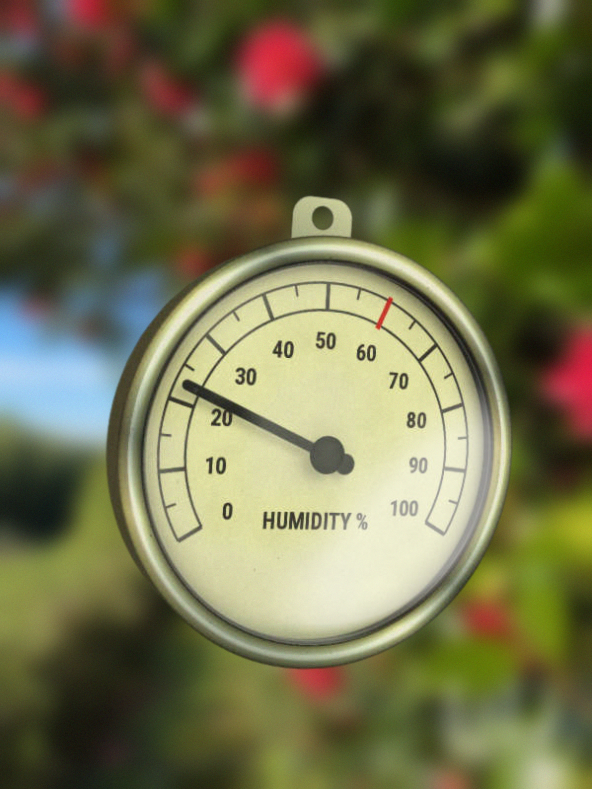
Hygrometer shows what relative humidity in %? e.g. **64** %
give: **22.5** %
